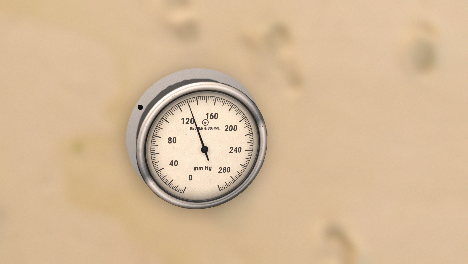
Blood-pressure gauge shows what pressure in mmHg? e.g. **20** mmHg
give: **130** mmHg
